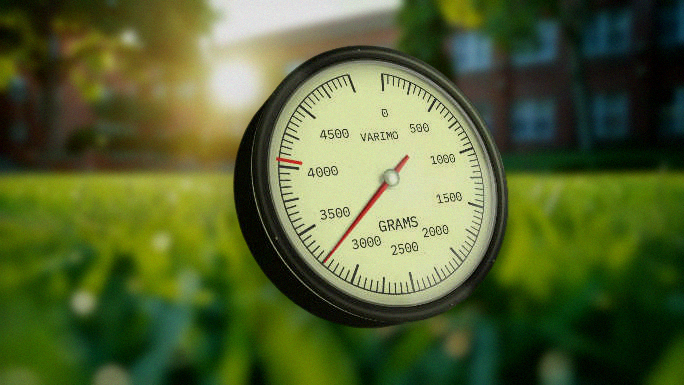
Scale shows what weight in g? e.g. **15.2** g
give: **3250** g
